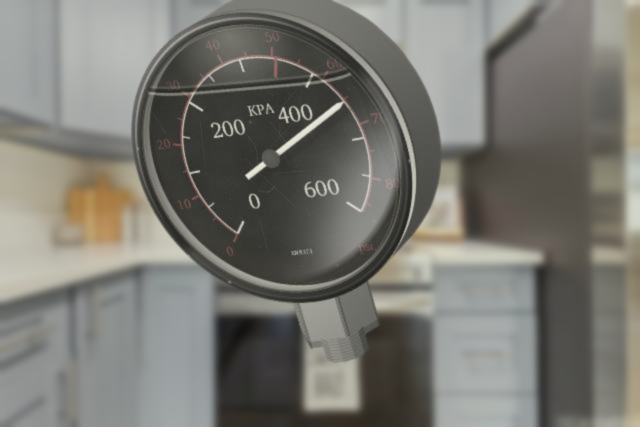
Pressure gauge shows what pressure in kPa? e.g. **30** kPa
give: **450** kPa
